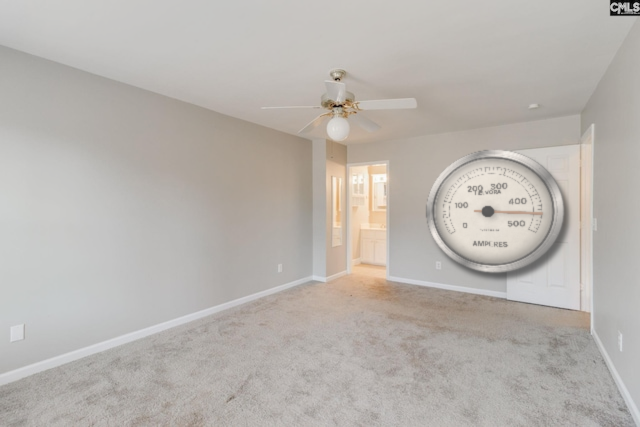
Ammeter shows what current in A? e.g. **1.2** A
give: **450** A
